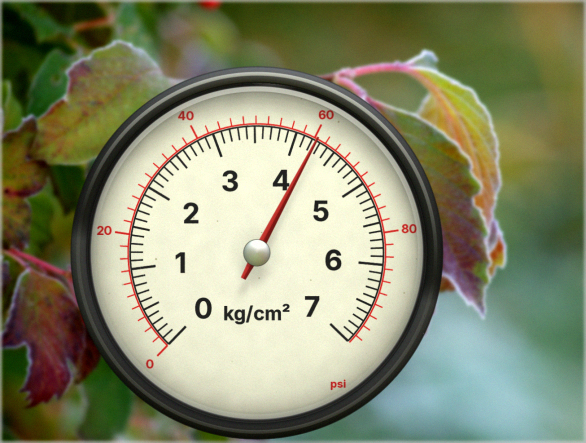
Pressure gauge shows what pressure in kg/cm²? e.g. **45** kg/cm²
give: **4.25** kg/cm²
